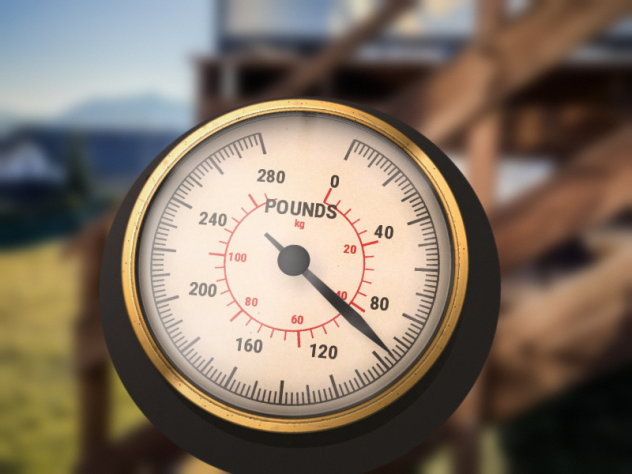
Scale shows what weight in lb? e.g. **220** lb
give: **96** lb
